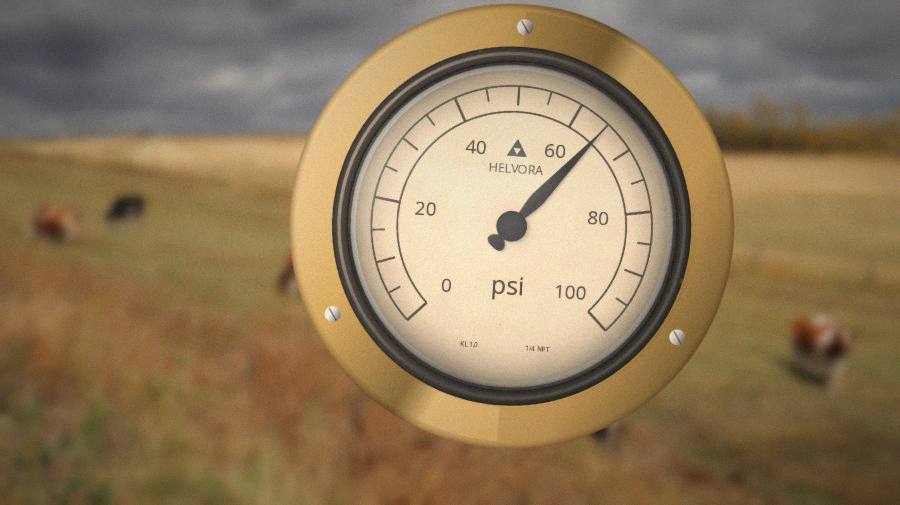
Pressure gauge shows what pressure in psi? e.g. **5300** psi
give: **65** psi
